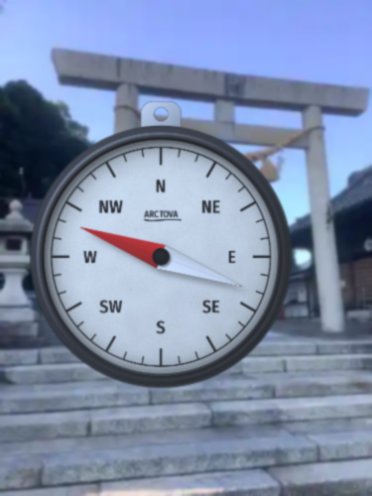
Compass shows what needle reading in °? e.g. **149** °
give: **290** °
